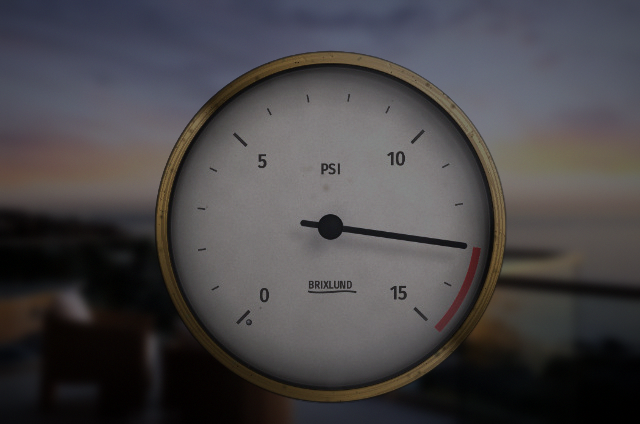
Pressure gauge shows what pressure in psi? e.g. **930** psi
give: **13** psi
